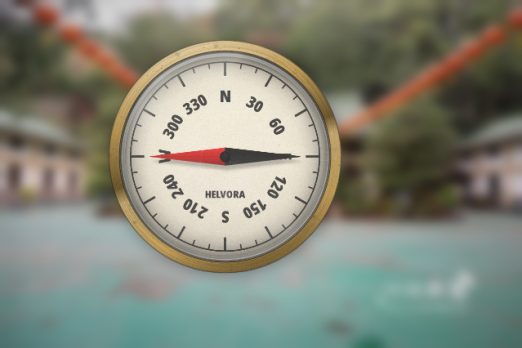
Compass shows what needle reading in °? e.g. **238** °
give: **270** °
